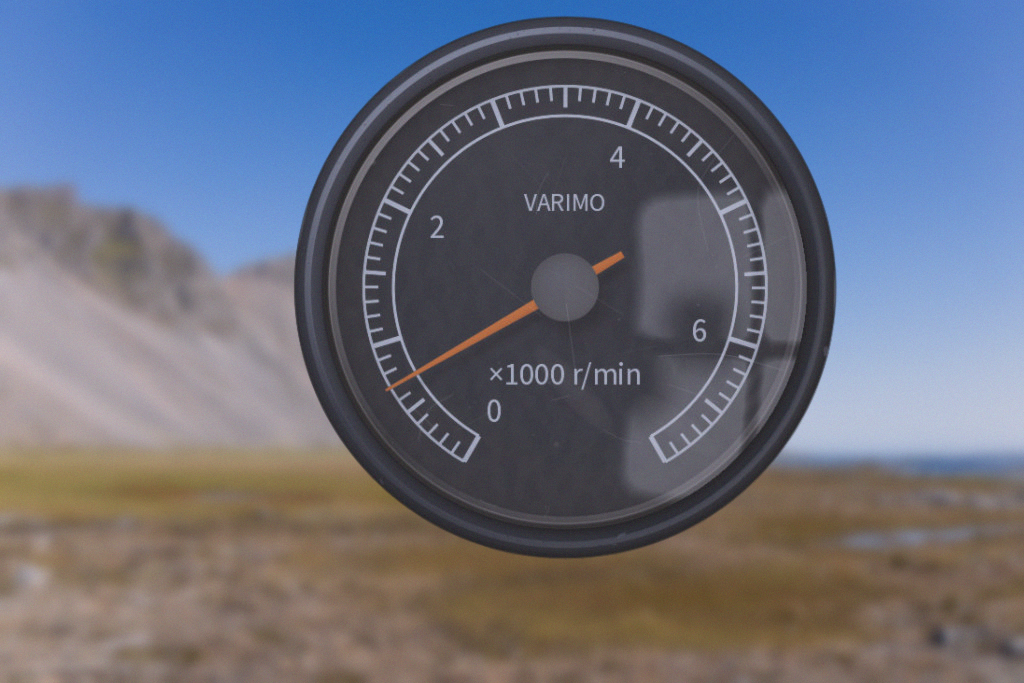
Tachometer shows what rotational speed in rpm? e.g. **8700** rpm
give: **700** rpm
